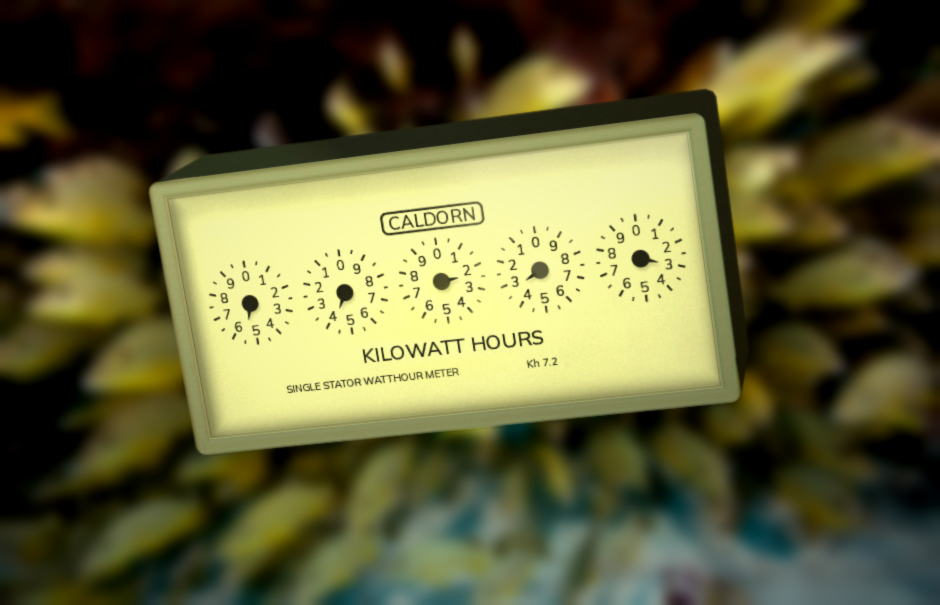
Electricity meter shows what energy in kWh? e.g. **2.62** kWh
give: **54233** kWh
